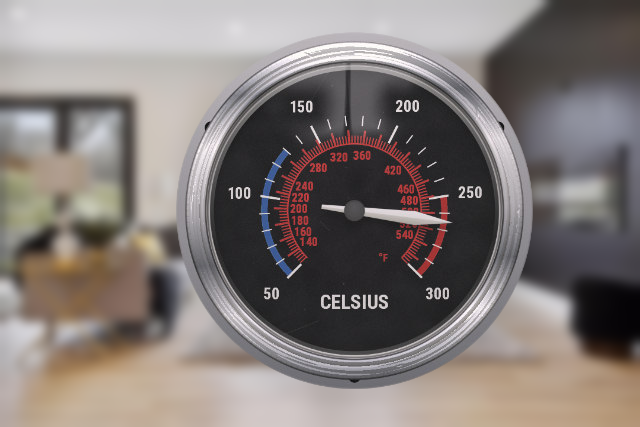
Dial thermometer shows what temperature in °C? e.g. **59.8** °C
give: **265** °C
